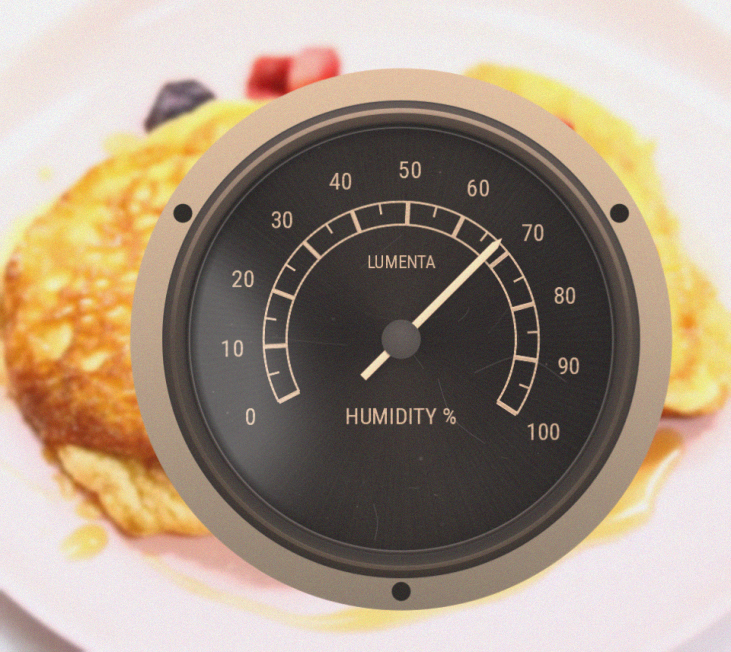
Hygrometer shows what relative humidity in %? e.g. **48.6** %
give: **67.5** %
